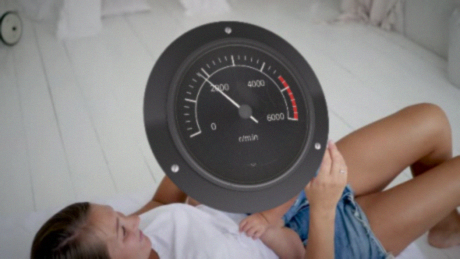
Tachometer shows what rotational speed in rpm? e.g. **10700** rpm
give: **1800** rpm
